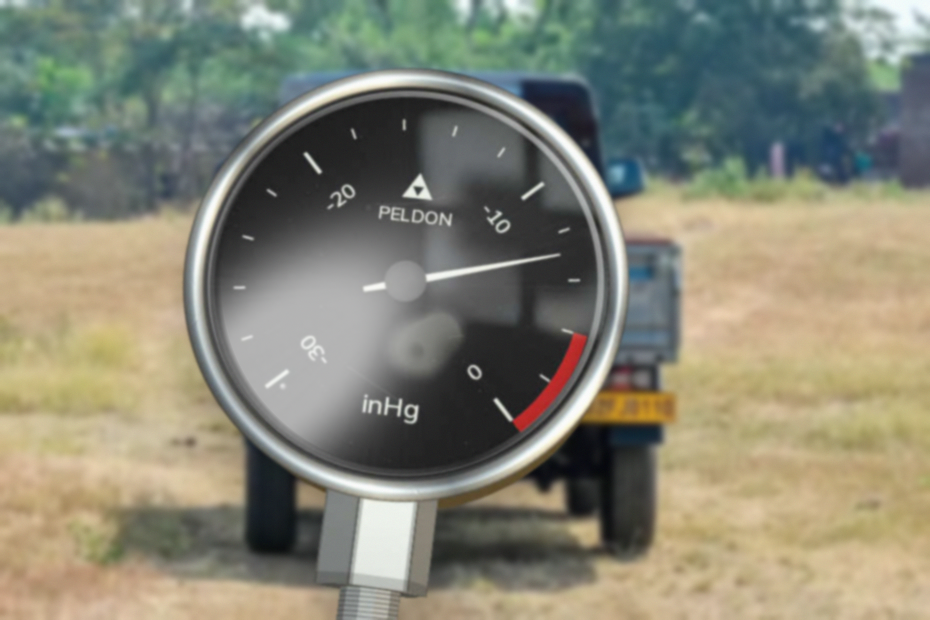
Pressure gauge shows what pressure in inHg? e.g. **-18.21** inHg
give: **-7** inHg
